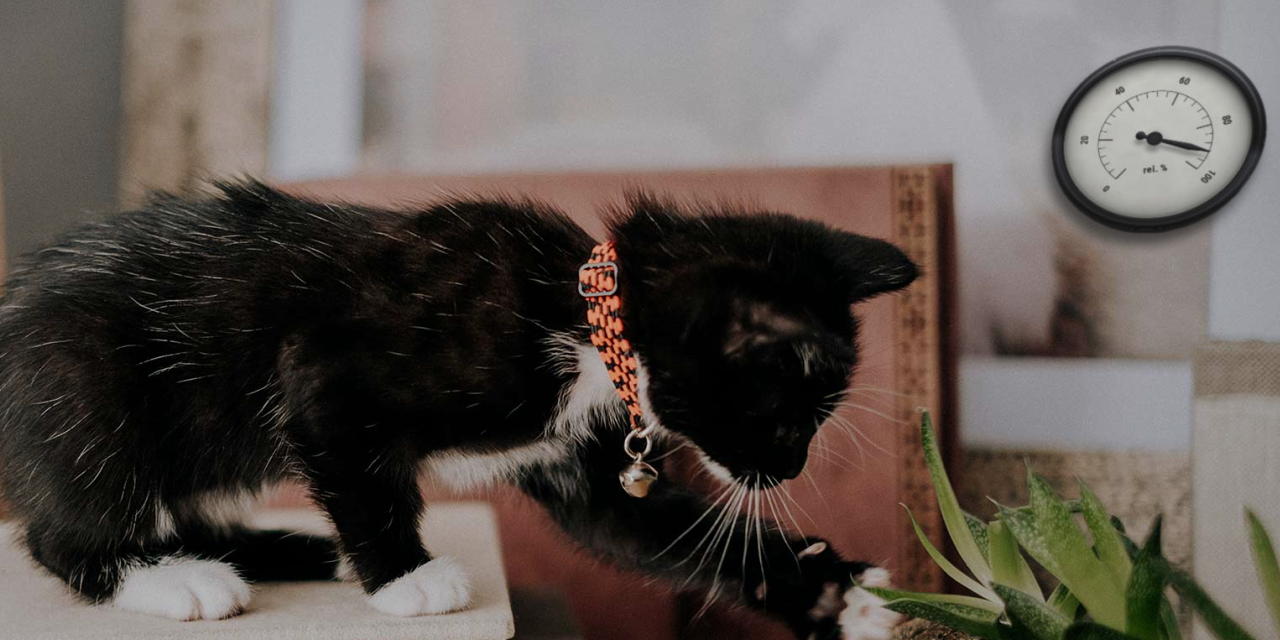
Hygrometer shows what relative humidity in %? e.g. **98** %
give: **92** %
